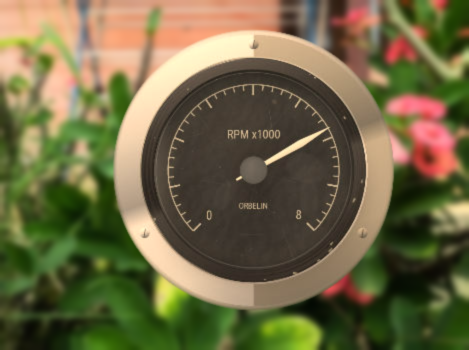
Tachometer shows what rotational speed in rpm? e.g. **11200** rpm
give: **5800** rpm
